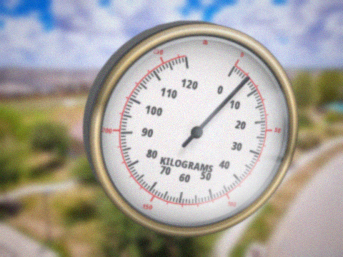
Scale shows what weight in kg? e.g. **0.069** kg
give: **5** kg
